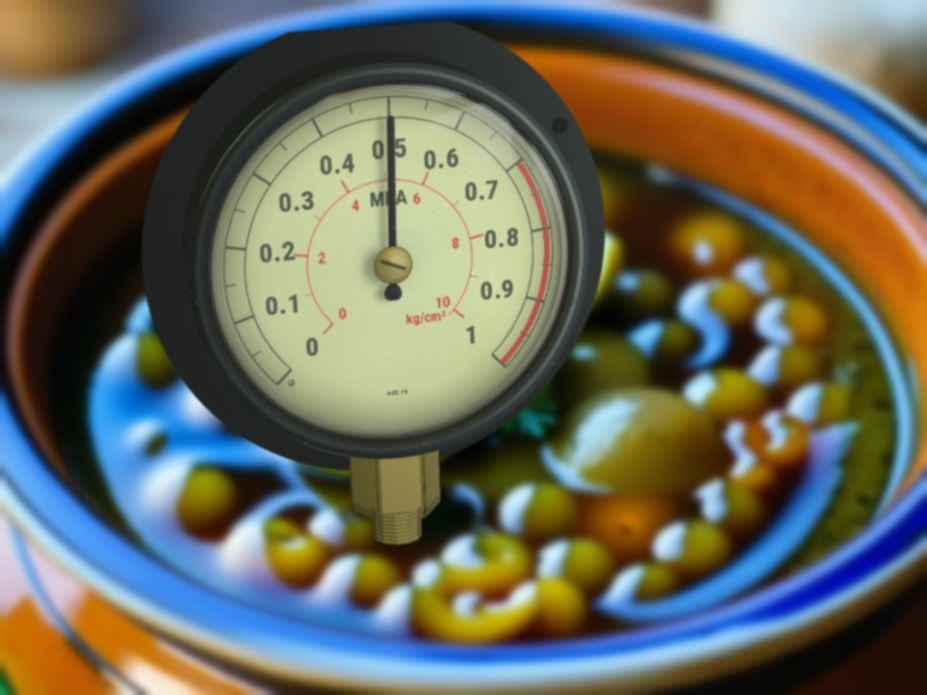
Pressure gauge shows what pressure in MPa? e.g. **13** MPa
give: **0.5** MPa
